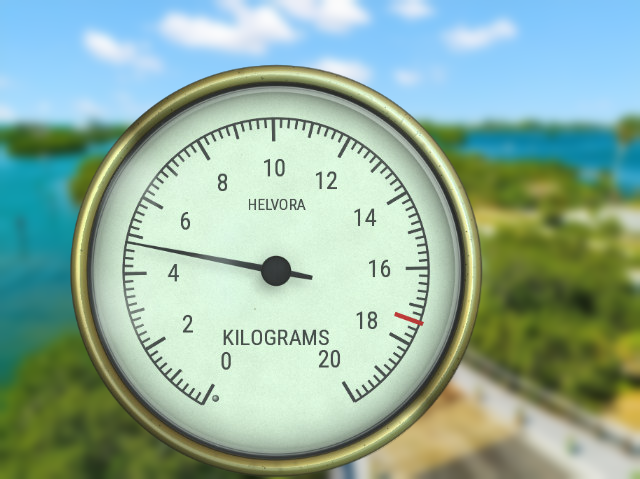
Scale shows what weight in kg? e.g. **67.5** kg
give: **4.8** kg
